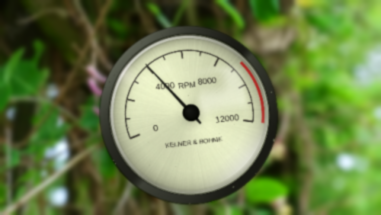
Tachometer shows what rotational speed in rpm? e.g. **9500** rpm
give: **4000** rpm
